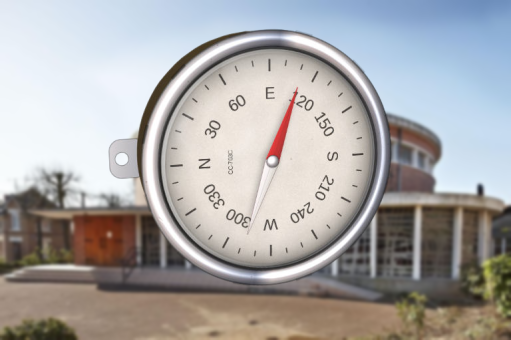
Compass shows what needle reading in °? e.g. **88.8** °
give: **110** °
